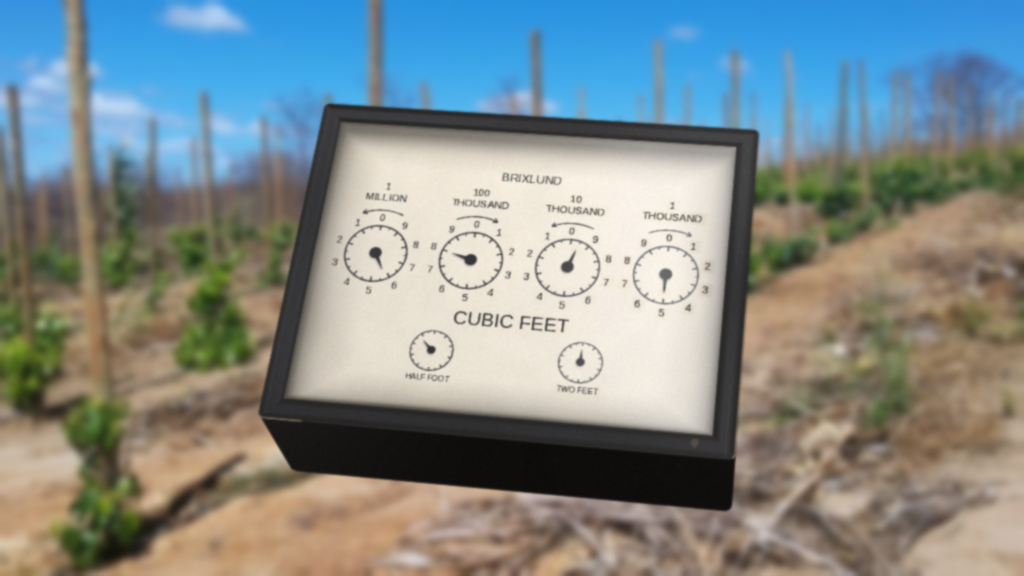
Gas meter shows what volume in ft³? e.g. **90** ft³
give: **579500** ft³
